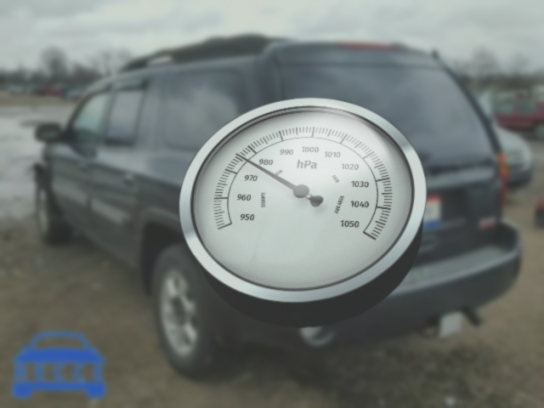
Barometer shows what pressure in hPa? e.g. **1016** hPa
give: **975** hPa
